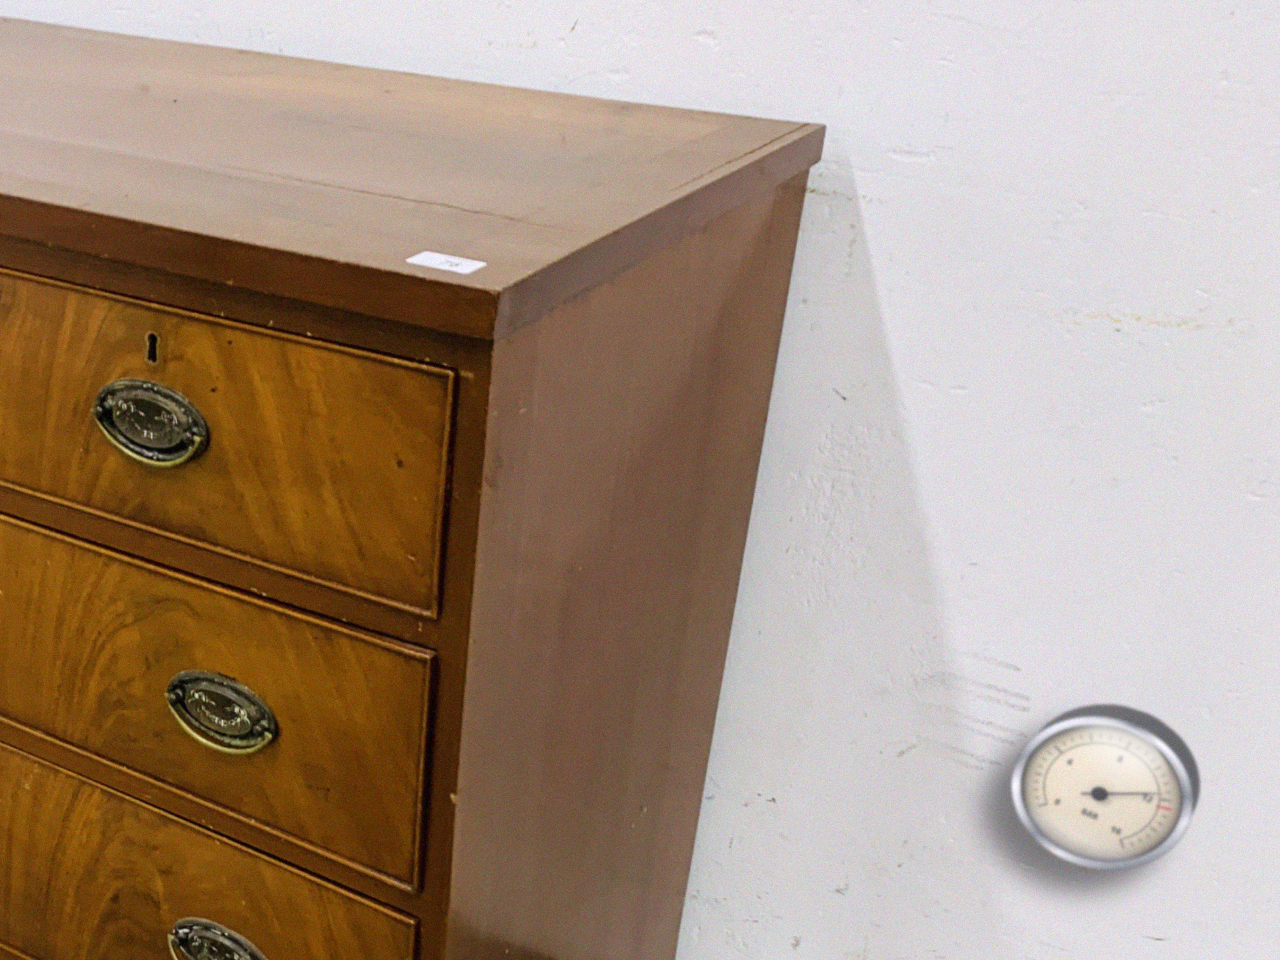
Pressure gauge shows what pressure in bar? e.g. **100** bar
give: **11.5** bar
